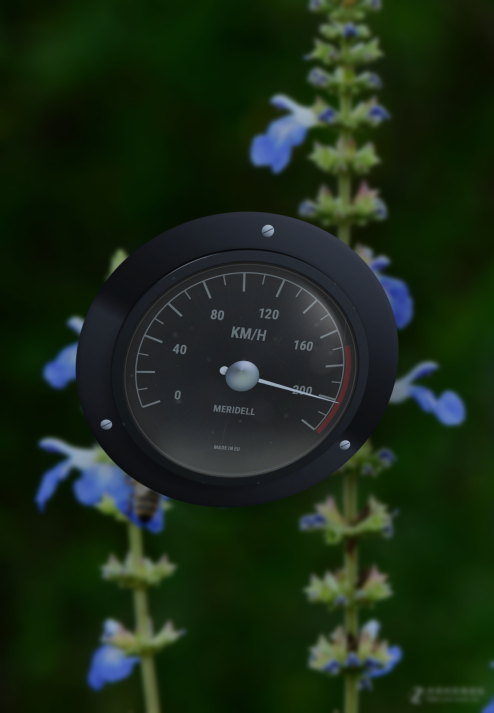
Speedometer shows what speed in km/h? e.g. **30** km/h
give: **200** km/h
